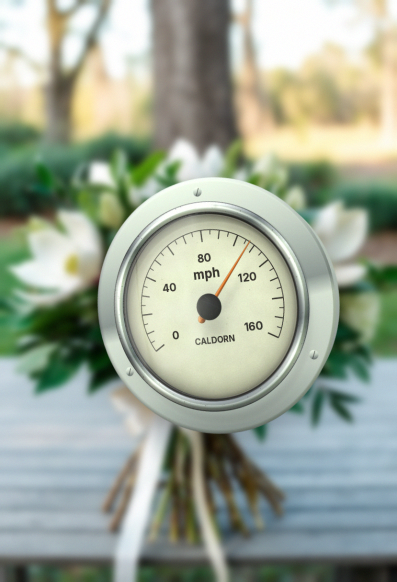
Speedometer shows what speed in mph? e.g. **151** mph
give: **107.5** mph
